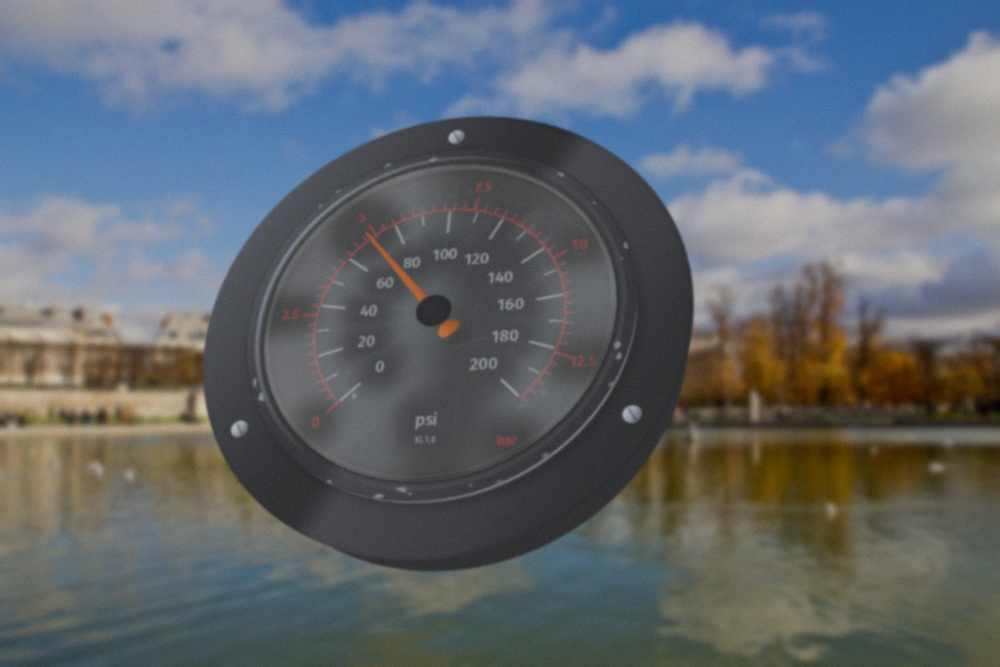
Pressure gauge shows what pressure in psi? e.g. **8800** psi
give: **70** psi
